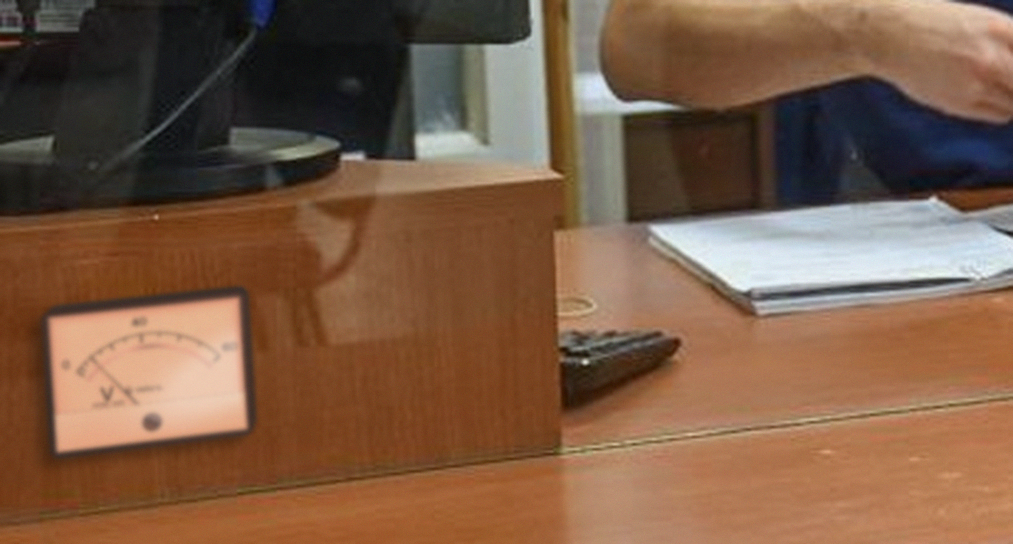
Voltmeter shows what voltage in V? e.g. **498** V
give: **20** V
